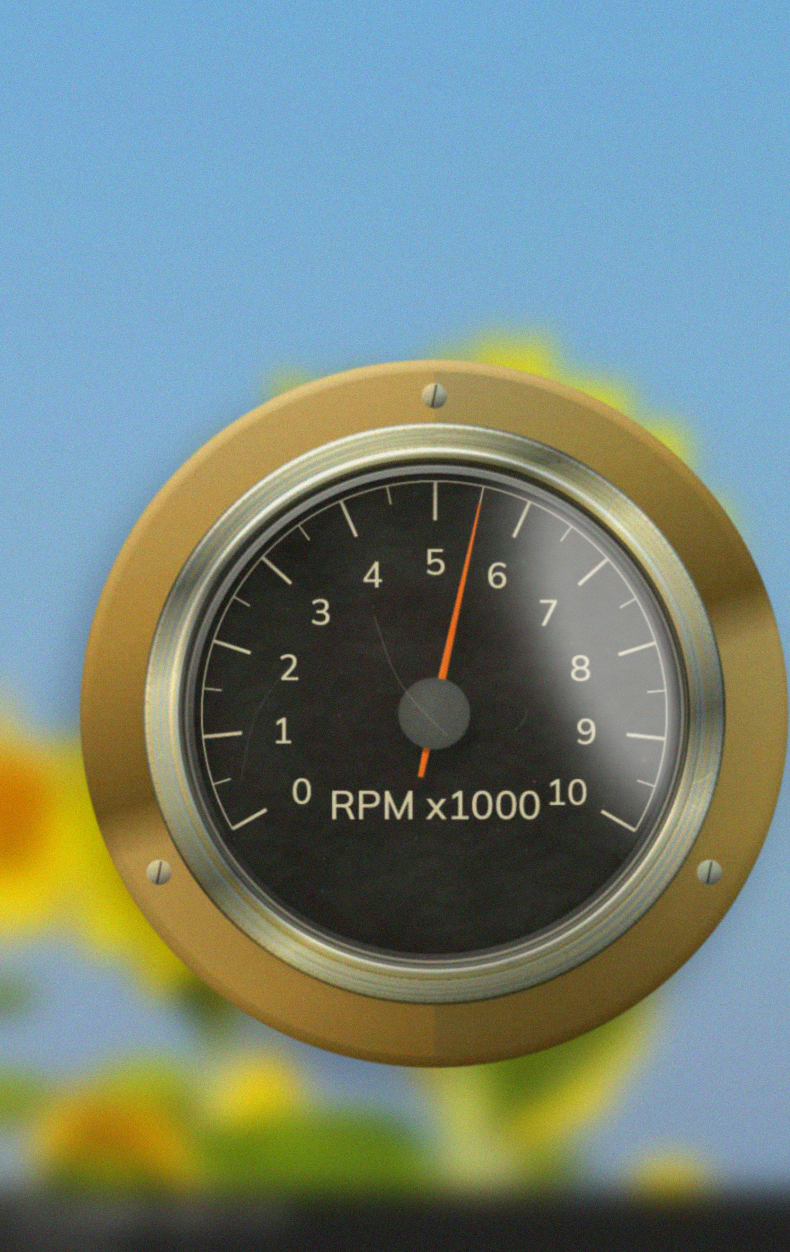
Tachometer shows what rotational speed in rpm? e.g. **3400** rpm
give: **5500** rpm
